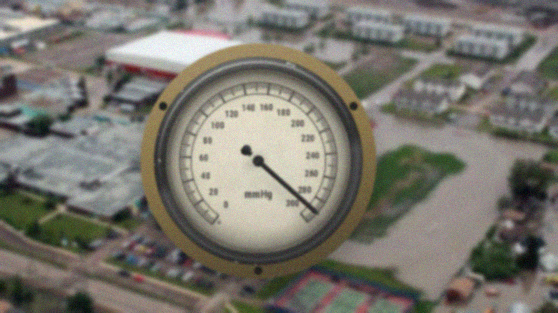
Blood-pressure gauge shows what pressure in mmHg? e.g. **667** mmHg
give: **290** mmHg
